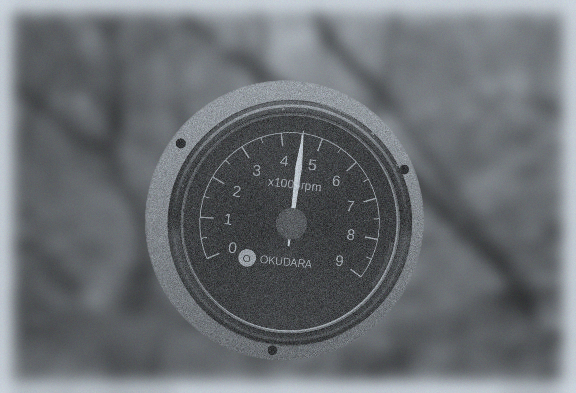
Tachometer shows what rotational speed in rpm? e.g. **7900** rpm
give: **4500** rpm
